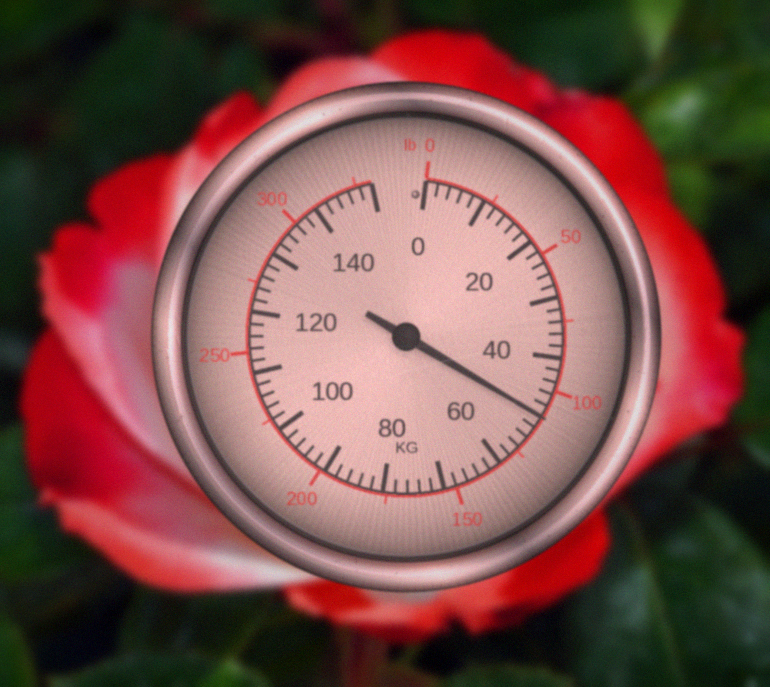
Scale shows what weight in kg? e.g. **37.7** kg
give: **50** kg
